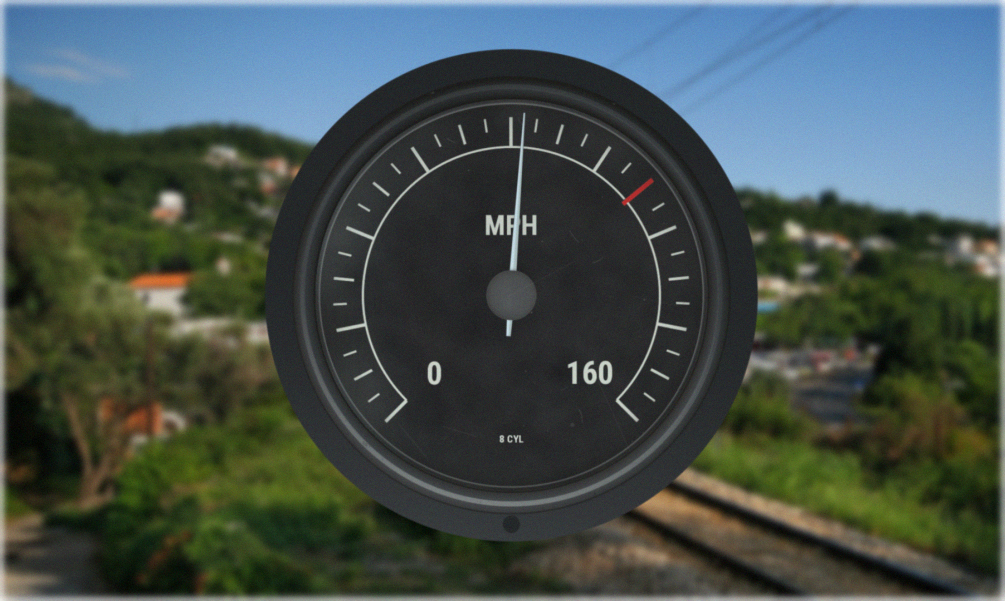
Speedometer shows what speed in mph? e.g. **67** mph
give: **82.5** mph
